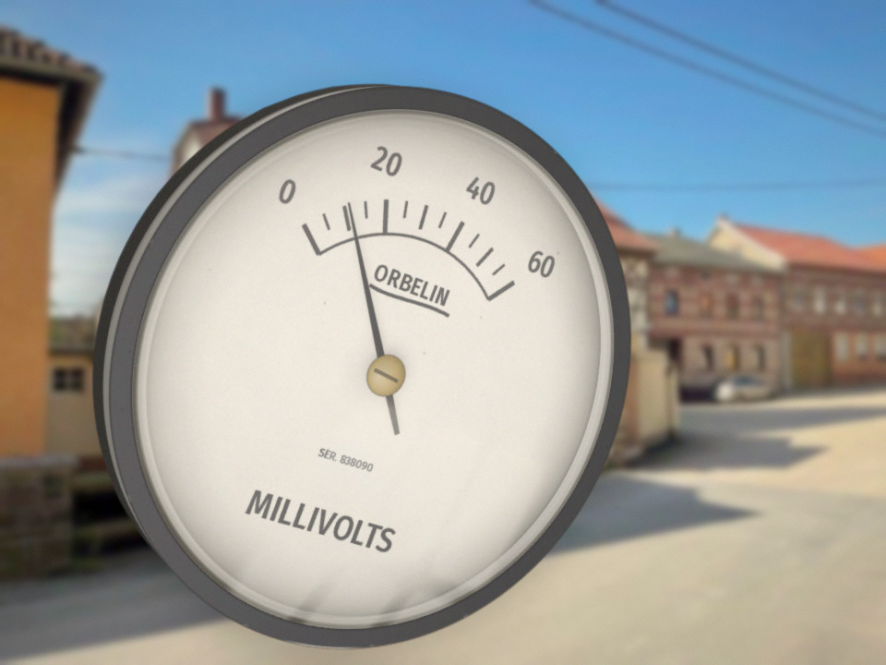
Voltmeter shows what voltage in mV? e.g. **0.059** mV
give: **10** mV
